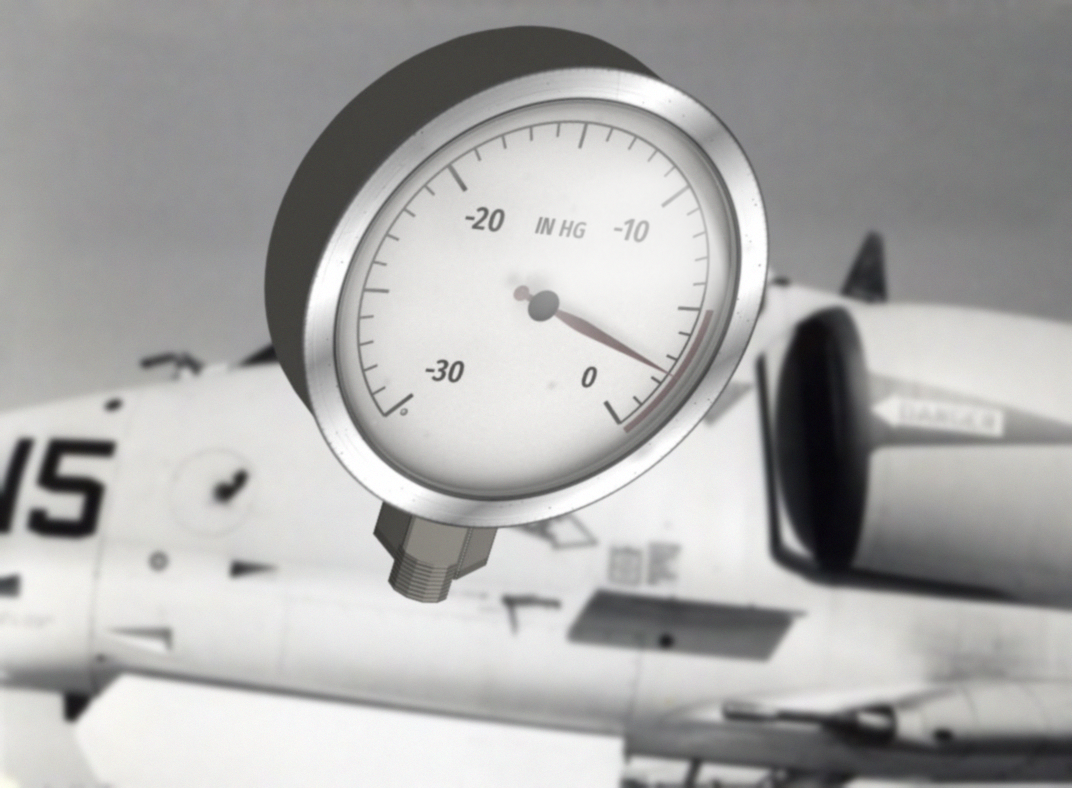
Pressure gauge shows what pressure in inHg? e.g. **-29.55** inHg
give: **-2.5** inHg
